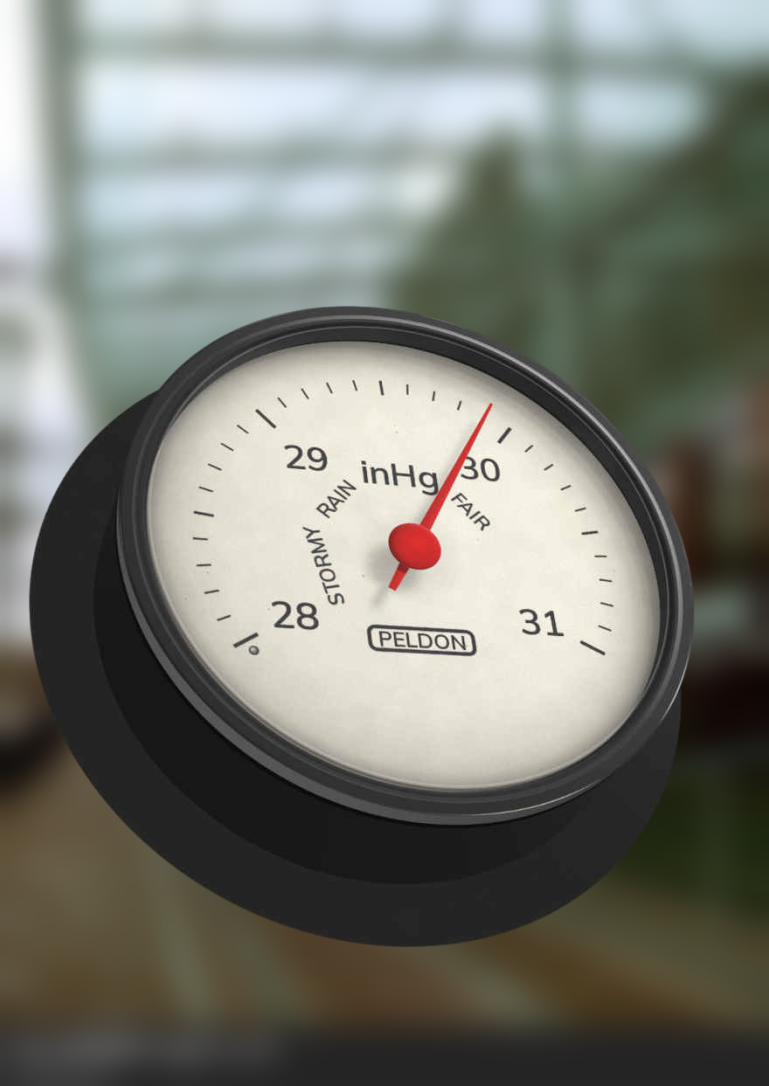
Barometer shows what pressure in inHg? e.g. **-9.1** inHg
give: **29.9** inHg
